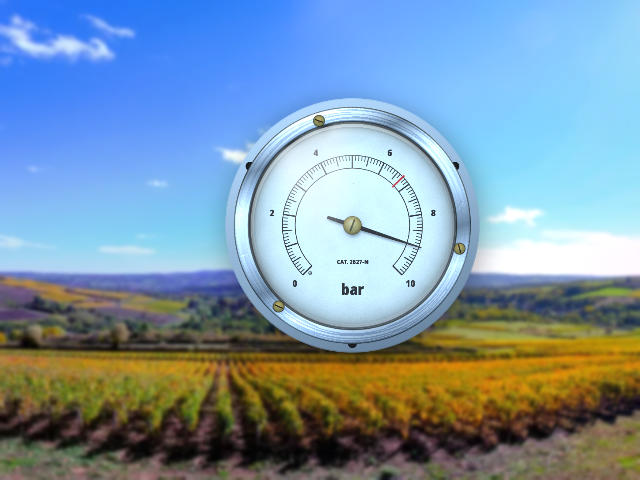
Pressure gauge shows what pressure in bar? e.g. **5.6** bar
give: **9** bar
